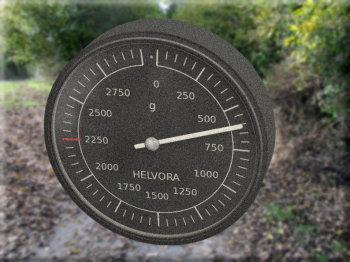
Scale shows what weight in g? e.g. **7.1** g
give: **600** g
